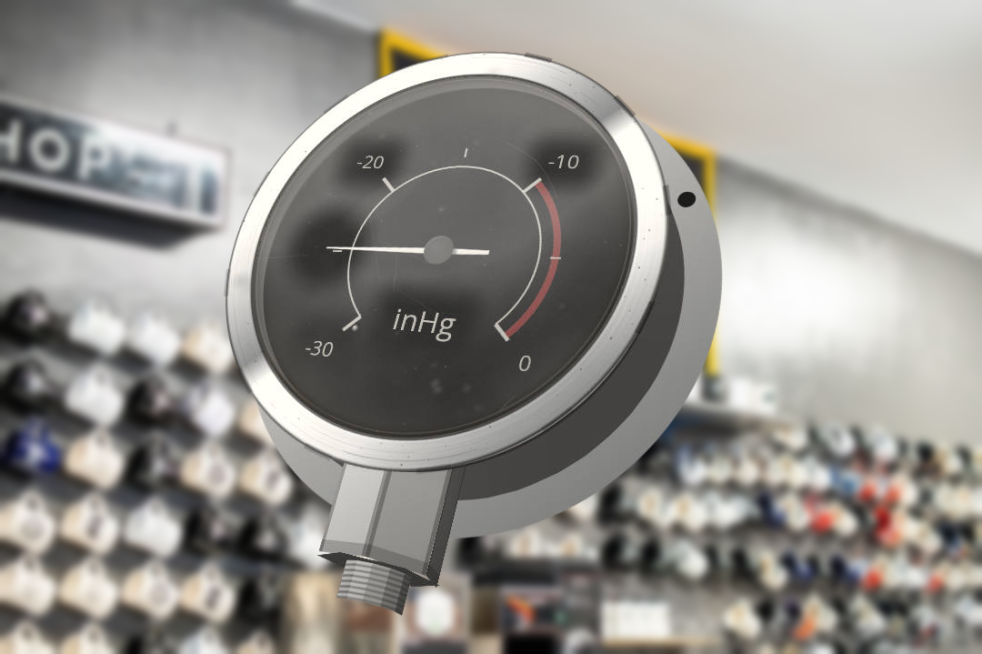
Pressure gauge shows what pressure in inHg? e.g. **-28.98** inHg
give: **-25** inHg
